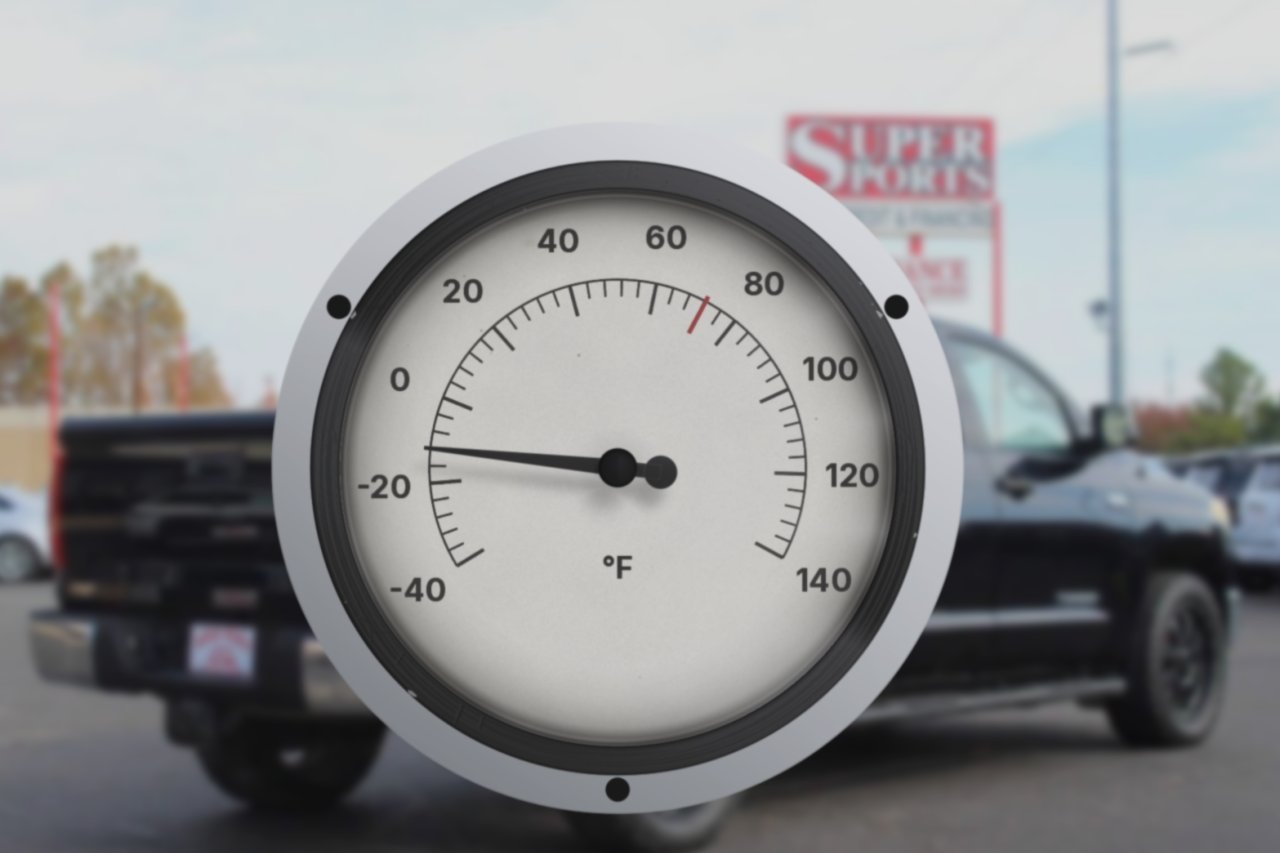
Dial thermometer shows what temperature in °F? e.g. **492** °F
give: **-12** °F
